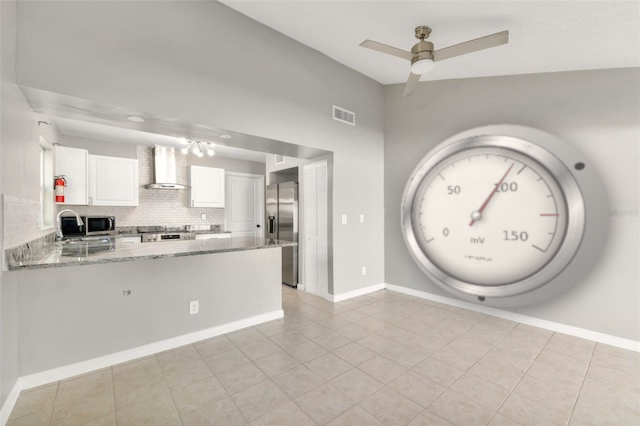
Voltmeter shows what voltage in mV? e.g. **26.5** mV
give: **95** mV
